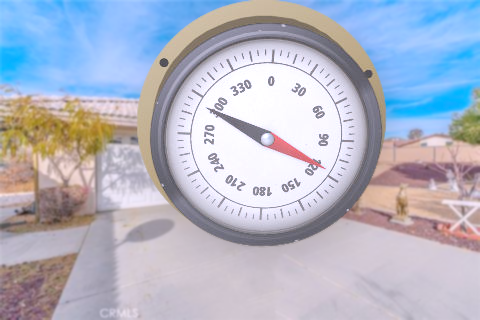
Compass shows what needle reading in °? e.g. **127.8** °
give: **115** °
